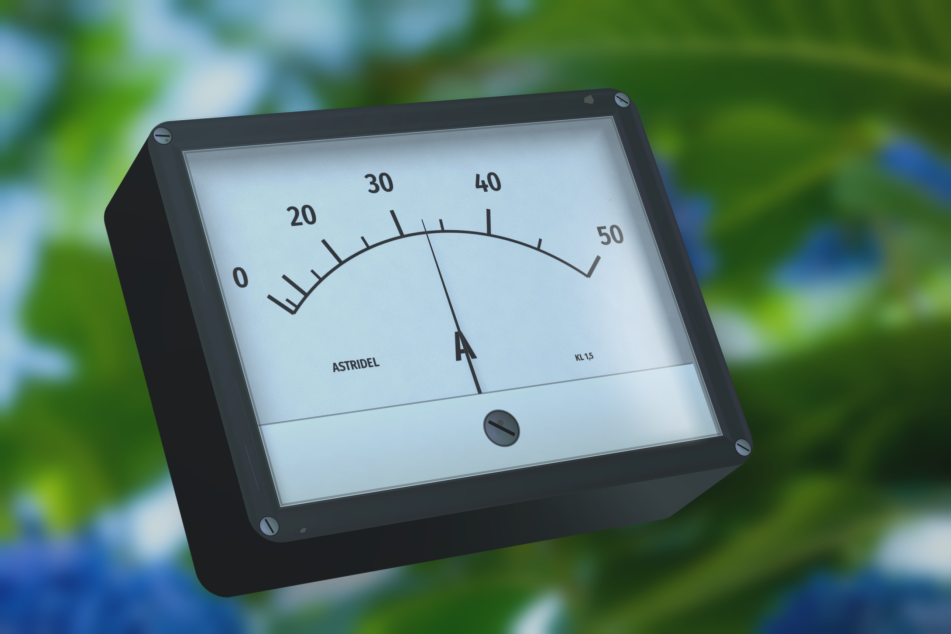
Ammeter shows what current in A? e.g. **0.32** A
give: **32.5** A
